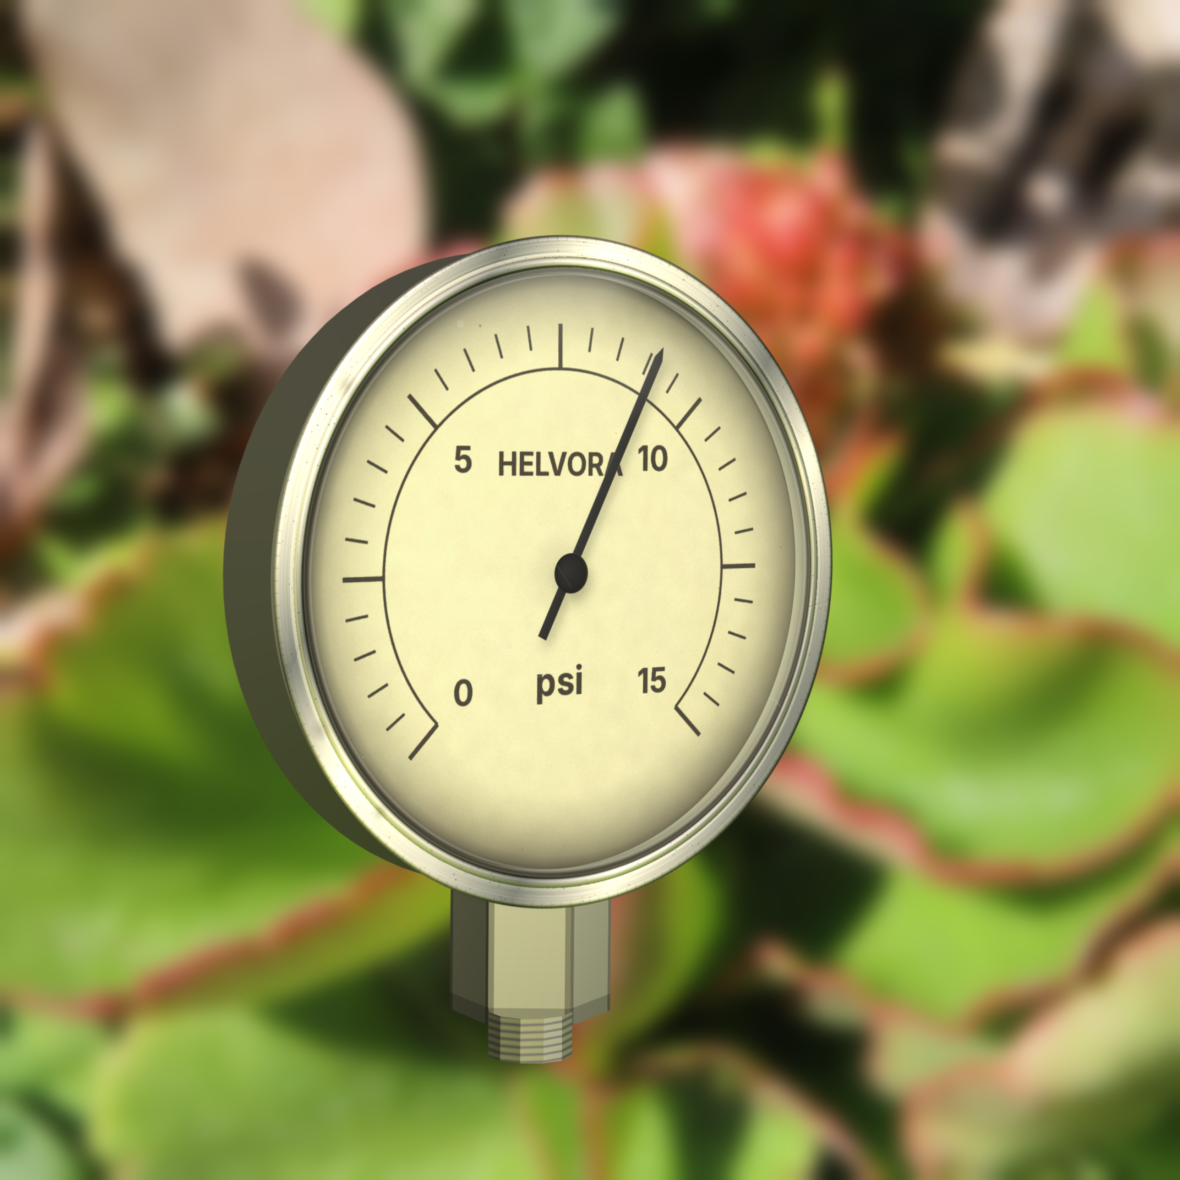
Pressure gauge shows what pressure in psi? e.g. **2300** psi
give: **9** psi
